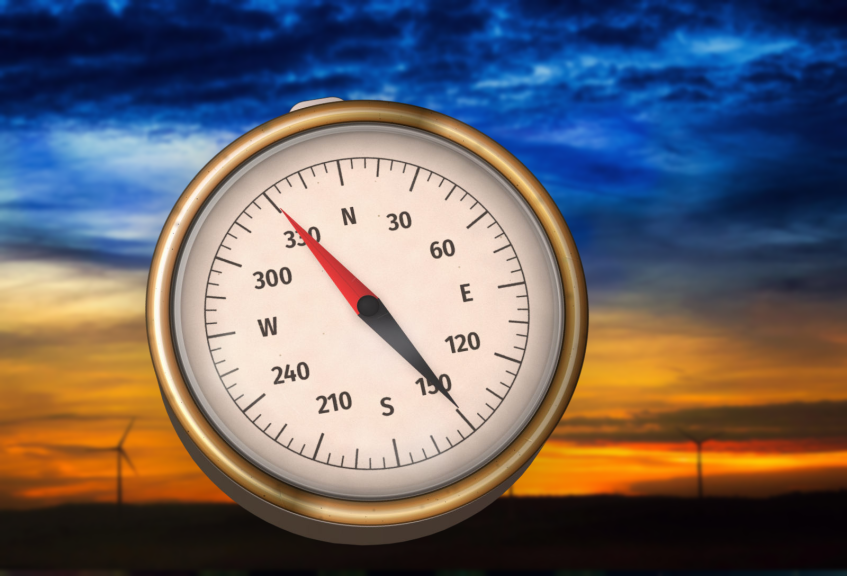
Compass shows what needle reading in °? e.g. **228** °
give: **330** °
